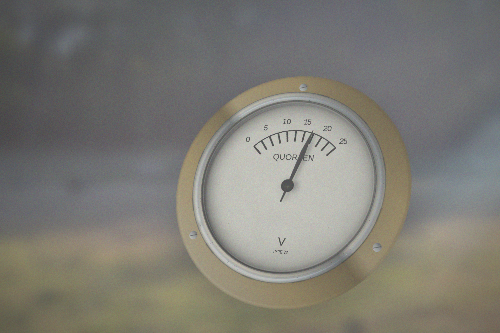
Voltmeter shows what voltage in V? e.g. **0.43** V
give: **17.5** V
